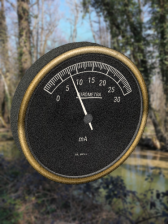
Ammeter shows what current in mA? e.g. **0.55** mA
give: **7.5** mA
